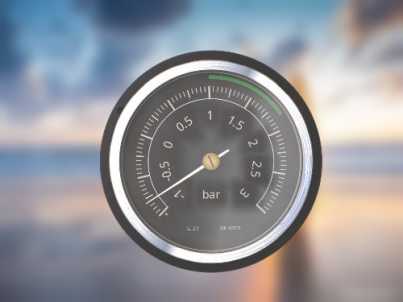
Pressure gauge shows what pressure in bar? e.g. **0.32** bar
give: **-0.8** bar
